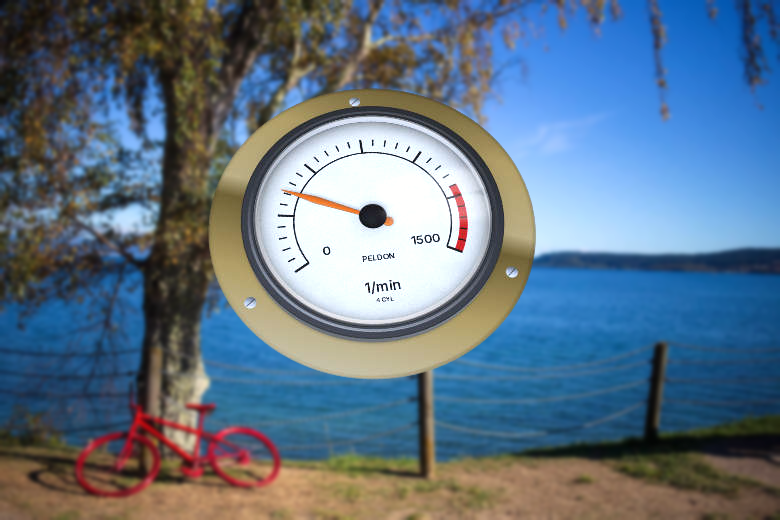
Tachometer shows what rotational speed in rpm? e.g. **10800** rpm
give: **350** rpm
